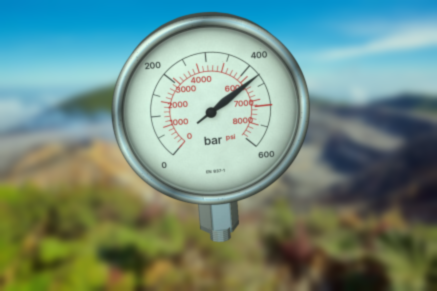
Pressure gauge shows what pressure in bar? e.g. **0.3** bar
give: **425** bar
